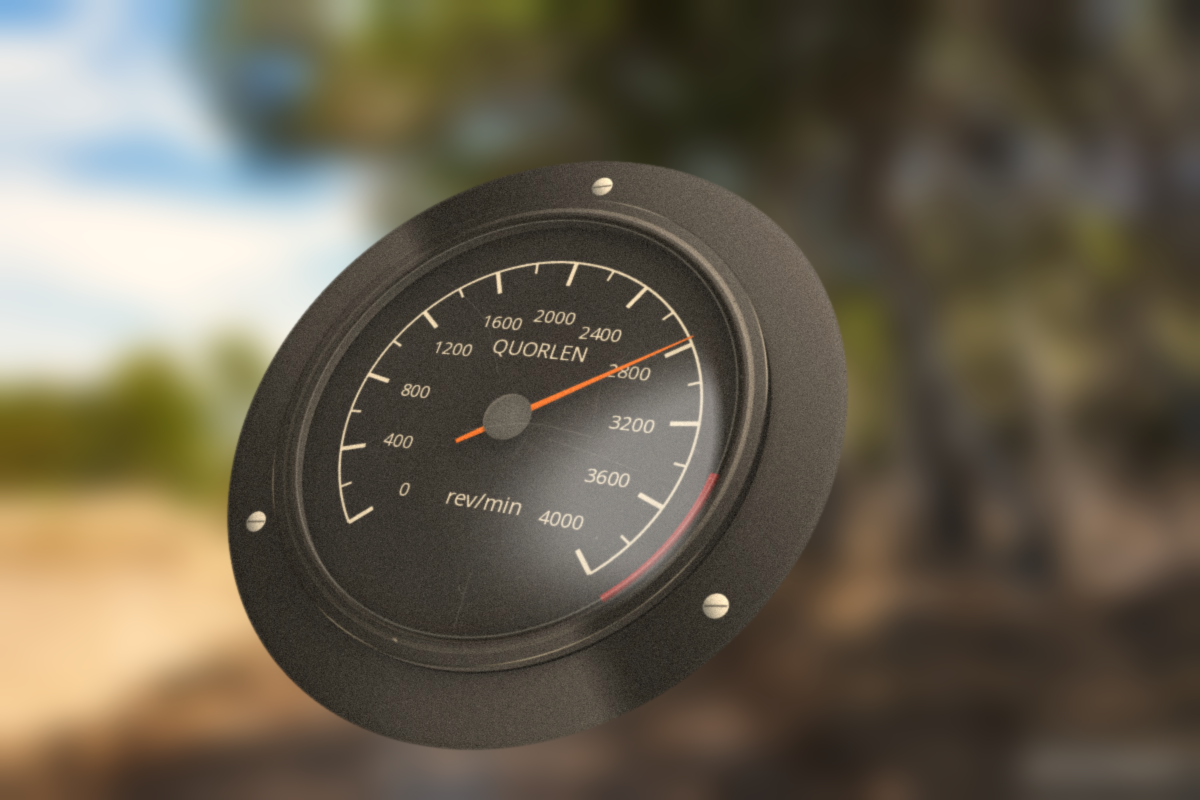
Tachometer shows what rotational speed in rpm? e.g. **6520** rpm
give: **2800** rpm
